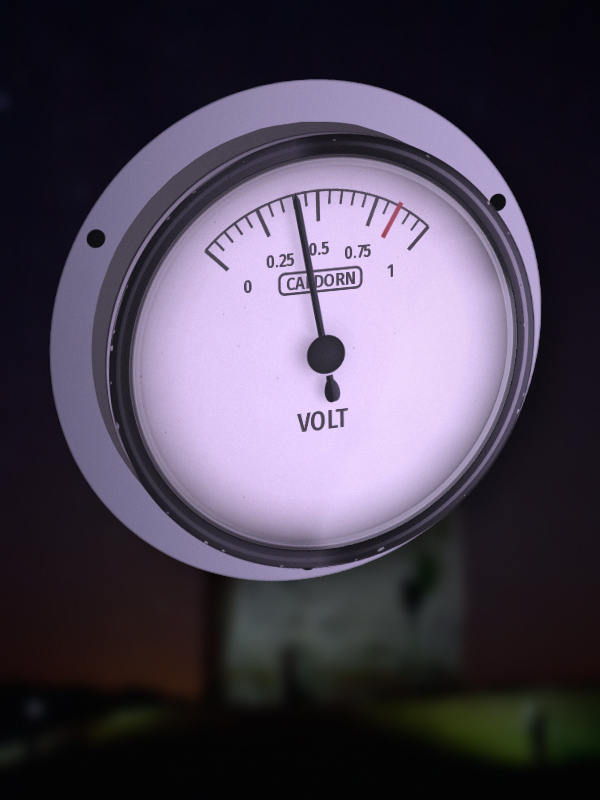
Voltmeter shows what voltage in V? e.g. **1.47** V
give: **0.4** V
